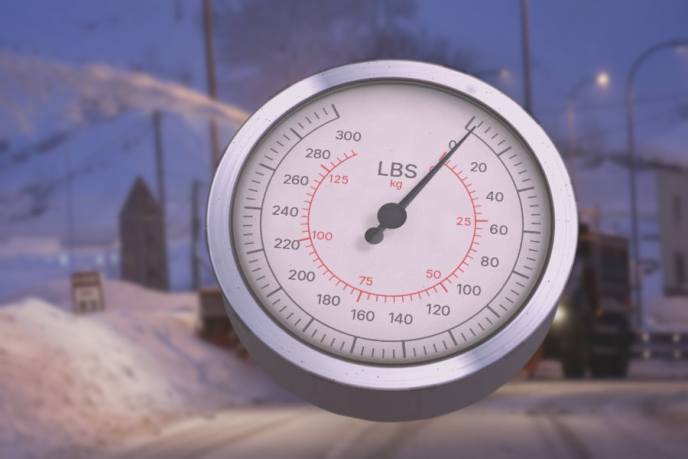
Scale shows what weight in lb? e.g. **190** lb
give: **4** lb
